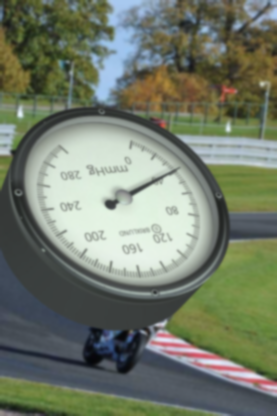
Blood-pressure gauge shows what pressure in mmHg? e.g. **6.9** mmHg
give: **40** mmHg
